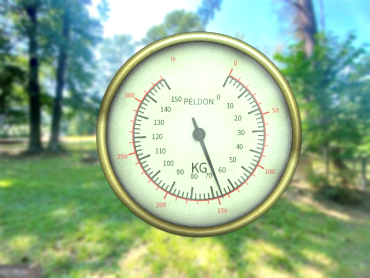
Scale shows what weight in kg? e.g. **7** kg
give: **66** kg
